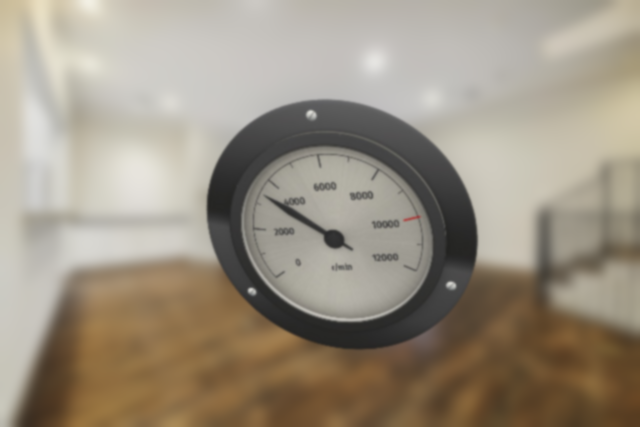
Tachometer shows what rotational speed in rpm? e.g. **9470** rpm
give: **3500** rpm
